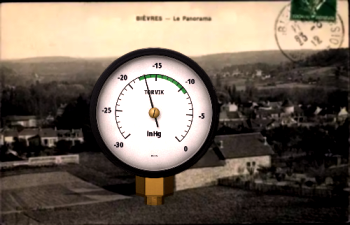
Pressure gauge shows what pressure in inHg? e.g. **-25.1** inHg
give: **-17** inHg
